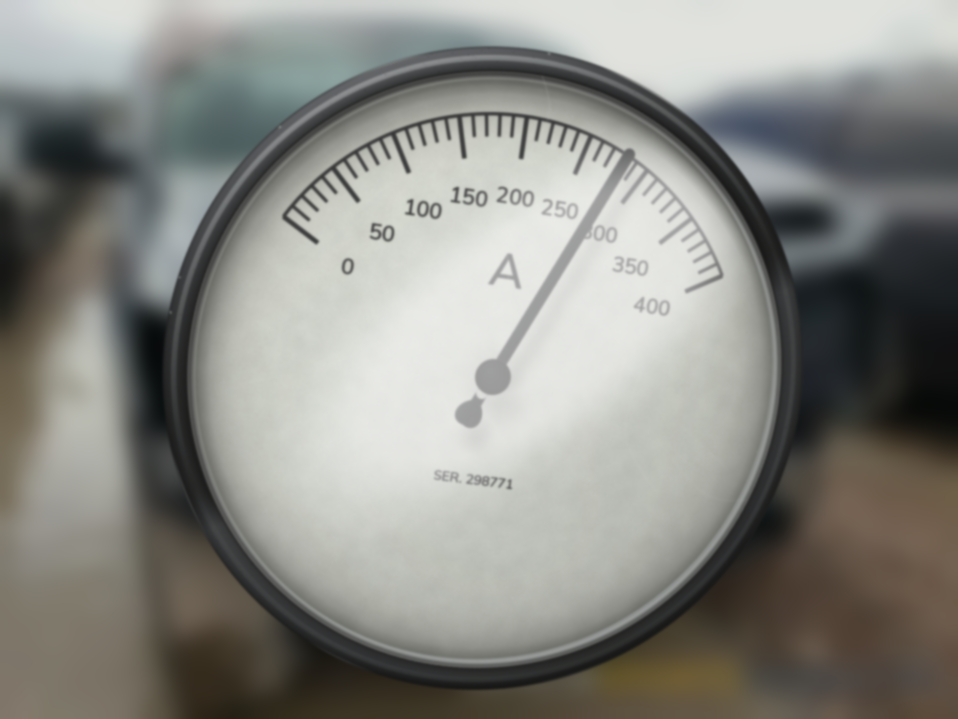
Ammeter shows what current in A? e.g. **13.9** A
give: **280** A
